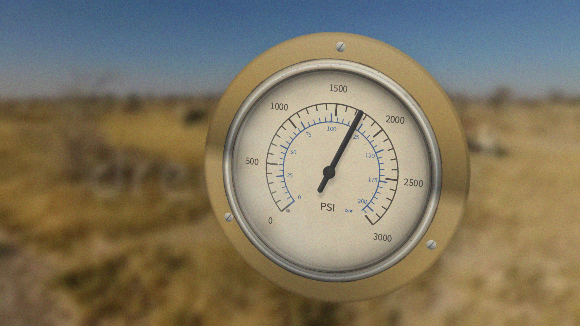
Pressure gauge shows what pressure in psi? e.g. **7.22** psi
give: **1750** psi
